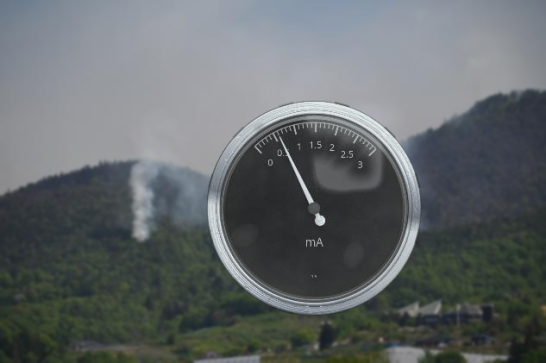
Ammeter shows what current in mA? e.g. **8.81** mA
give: **0.6** mA
